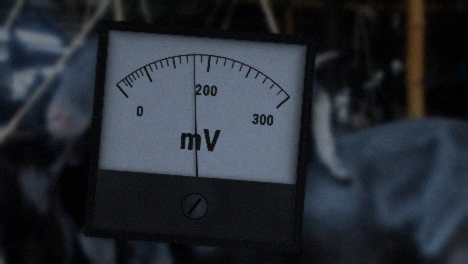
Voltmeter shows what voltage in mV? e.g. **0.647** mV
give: **180** mV
